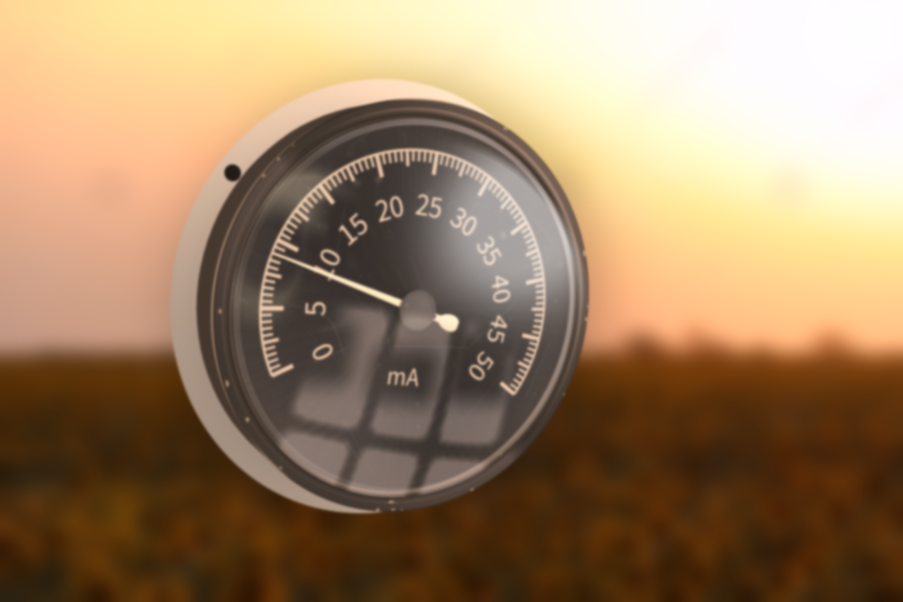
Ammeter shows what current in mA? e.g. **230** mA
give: **9** mA
